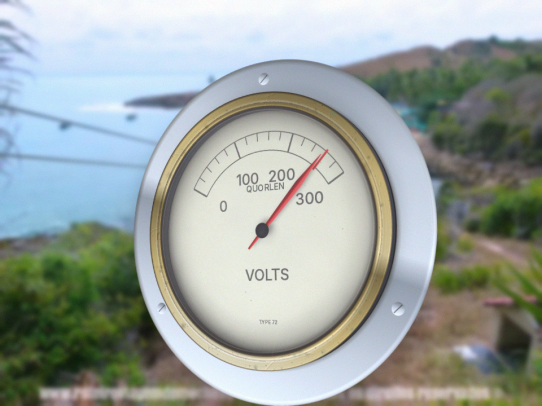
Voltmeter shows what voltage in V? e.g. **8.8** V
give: **260** V
